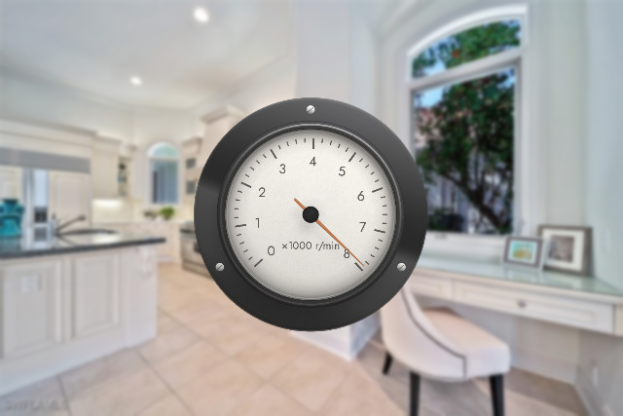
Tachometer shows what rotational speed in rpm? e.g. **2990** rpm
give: **7900** rpm
